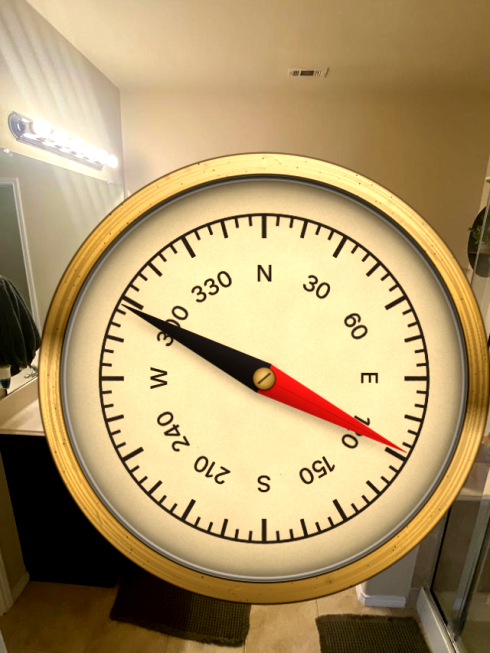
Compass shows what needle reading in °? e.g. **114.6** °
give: **117.5** °
